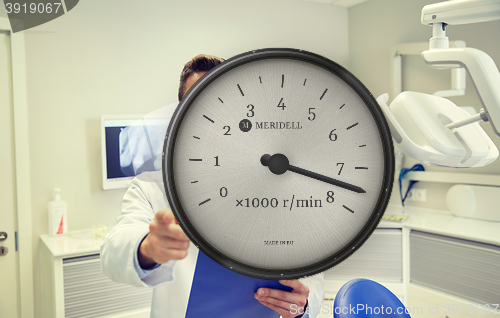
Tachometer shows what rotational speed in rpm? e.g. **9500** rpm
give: **7500** rpm
